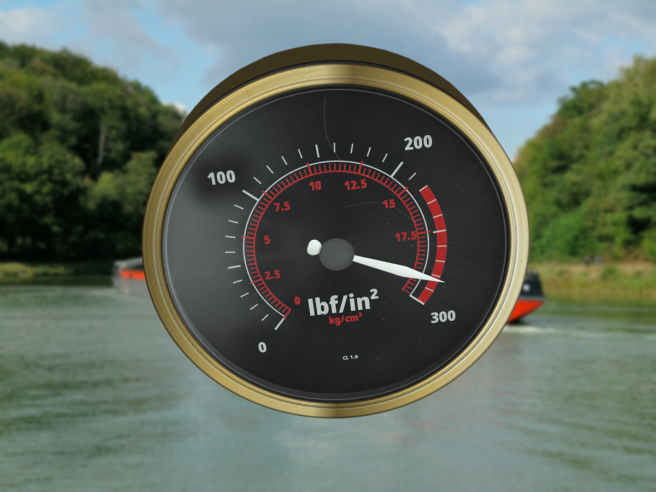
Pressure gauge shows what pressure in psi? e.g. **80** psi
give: **280** psi
